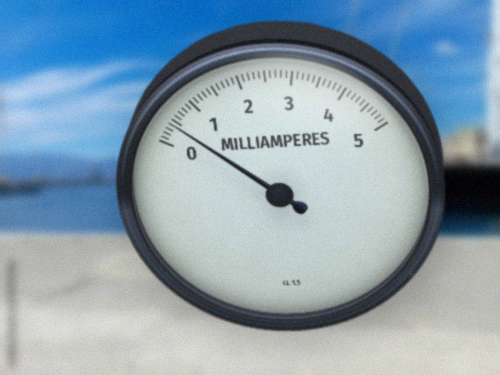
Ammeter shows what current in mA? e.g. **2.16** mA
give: **0.5** mA
